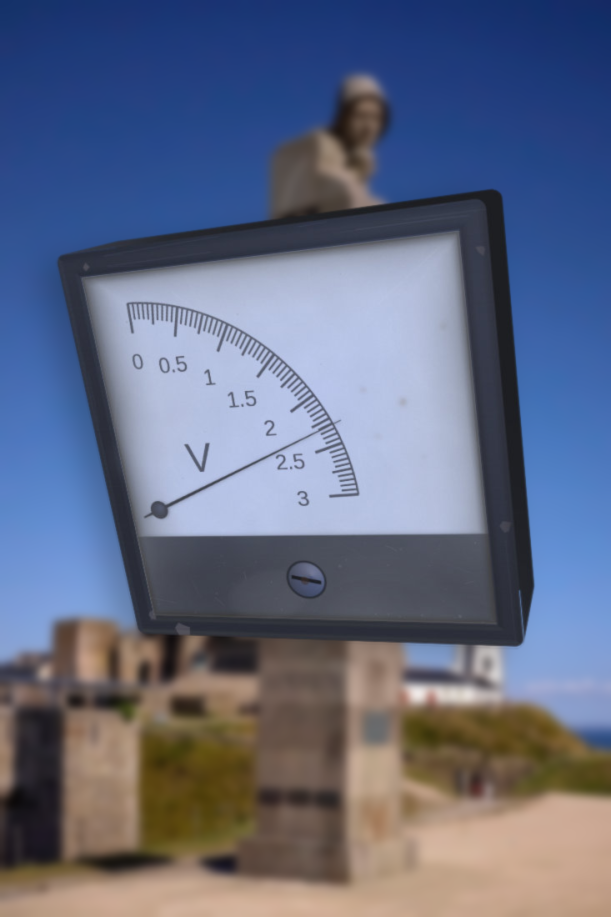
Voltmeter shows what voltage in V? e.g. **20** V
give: **2.3** V
